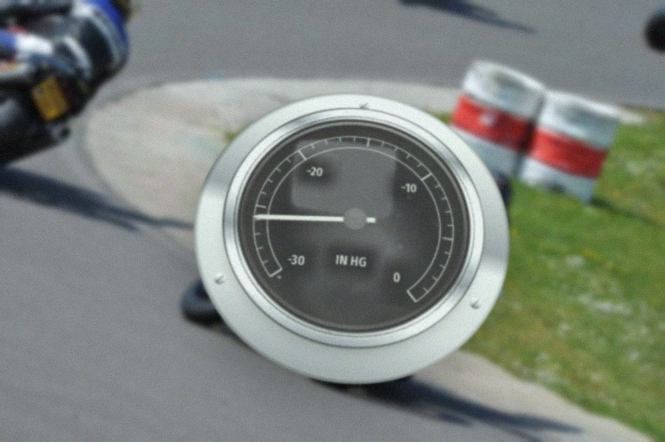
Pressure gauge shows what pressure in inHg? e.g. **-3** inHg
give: **-26** inHg
